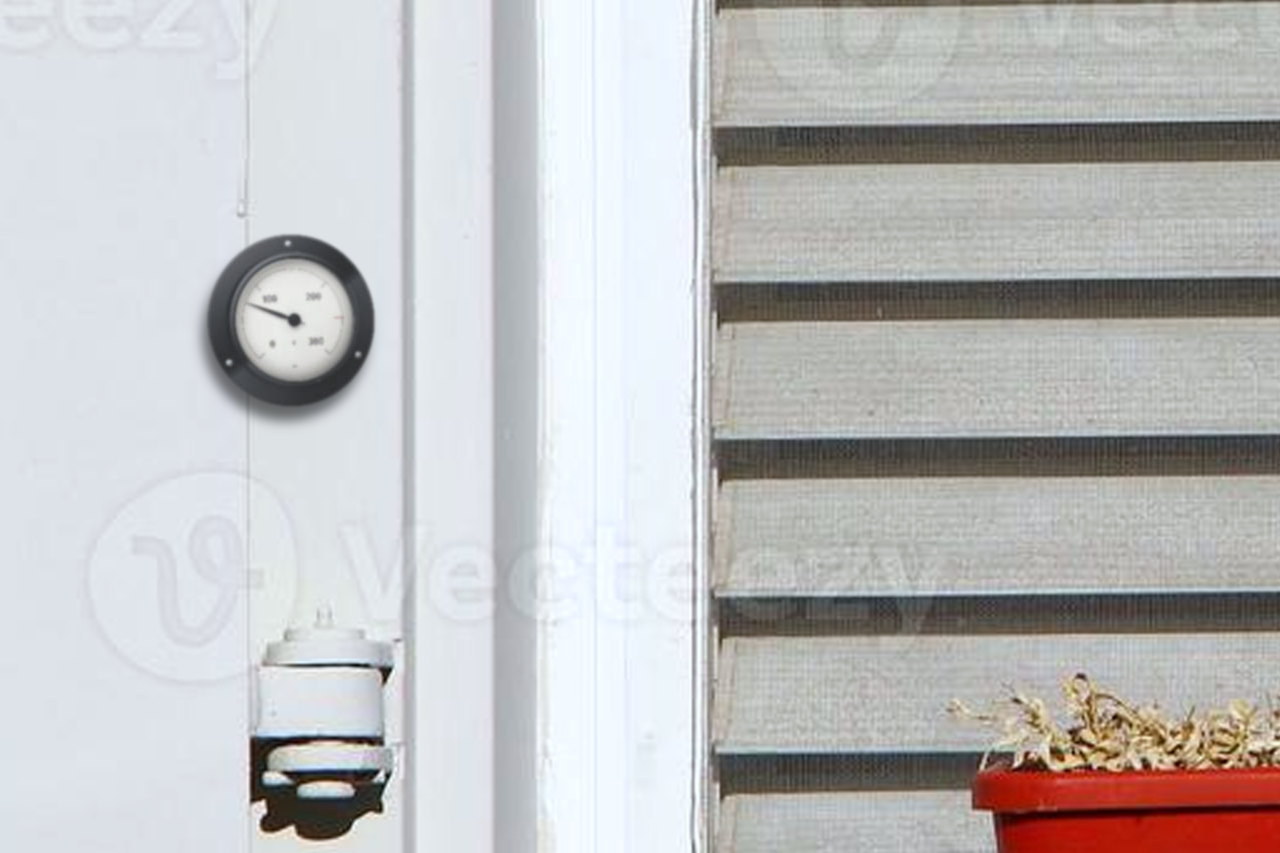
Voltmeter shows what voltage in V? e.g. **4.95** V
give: **75** V
